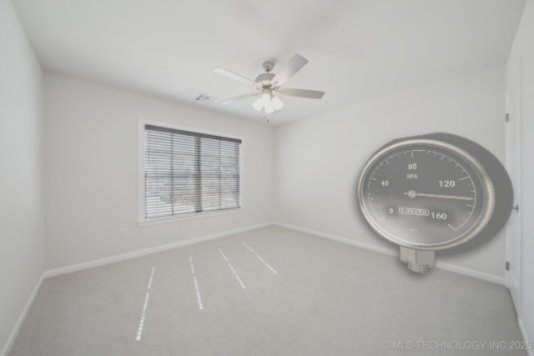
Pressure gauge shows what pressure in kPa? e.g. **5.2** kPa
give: **135** kPa
